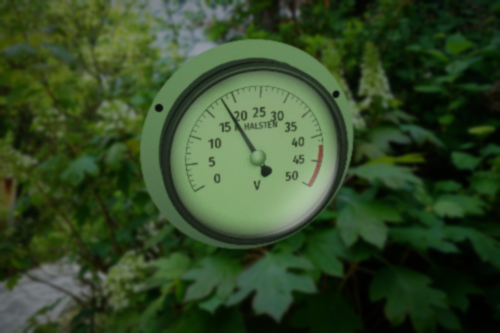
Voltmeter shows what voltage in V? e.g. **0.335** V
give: **18** V
